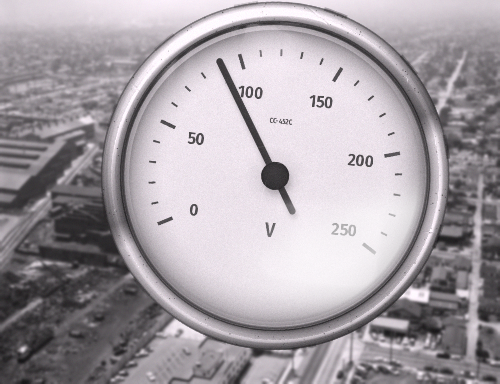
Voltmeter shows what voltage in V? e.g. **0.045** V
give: **90** V
